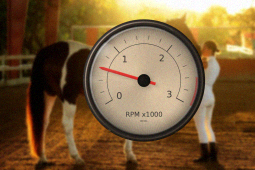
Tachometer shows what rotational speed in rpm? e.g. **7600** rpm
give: **600** rpm
